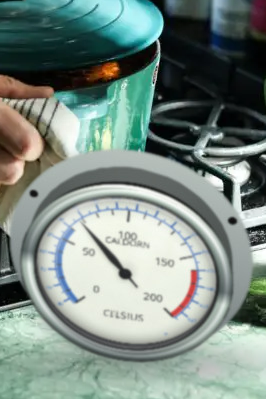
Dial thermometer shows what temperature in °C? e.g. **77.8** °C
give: **70** °C
